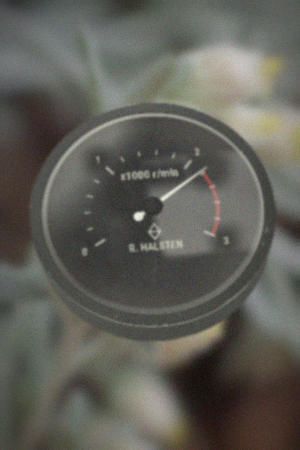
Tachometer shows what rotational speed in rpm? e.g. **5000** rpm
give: **2200** rpm
